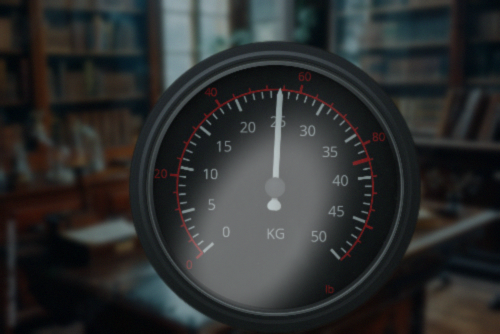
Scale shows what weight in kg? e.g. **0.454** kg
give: **25** kg
